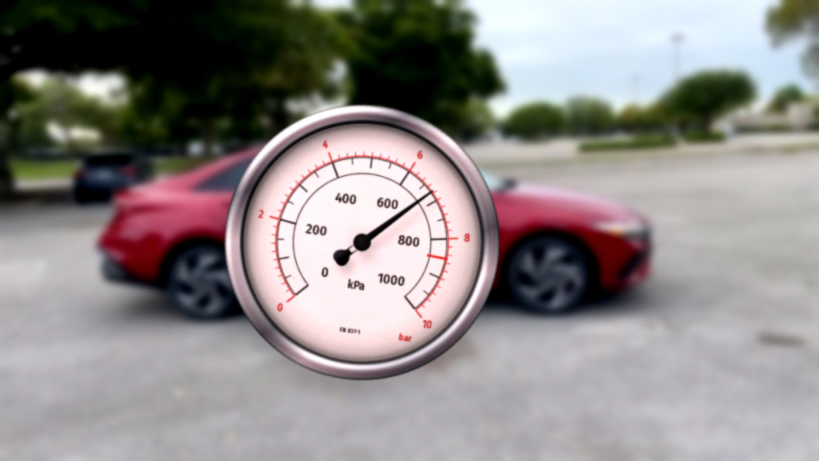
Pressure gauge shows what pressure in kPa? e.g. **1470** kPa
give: **675** kPa
